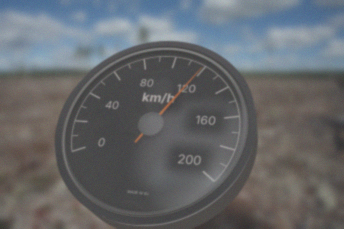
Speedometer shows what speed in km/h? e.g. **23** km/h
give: **120** km/h
